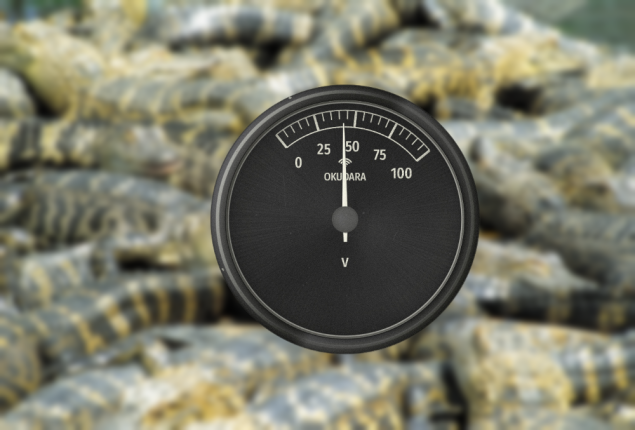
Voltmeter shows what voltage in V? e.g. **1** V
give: **42.5** V
